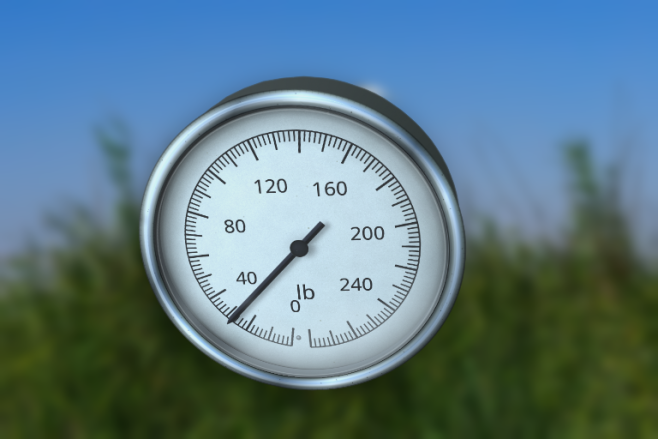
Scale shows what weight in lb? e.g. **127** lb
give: **28** lb
